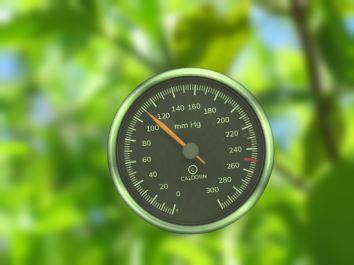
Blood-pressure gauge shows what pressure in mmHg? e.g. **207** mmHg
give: **110** mmHg
